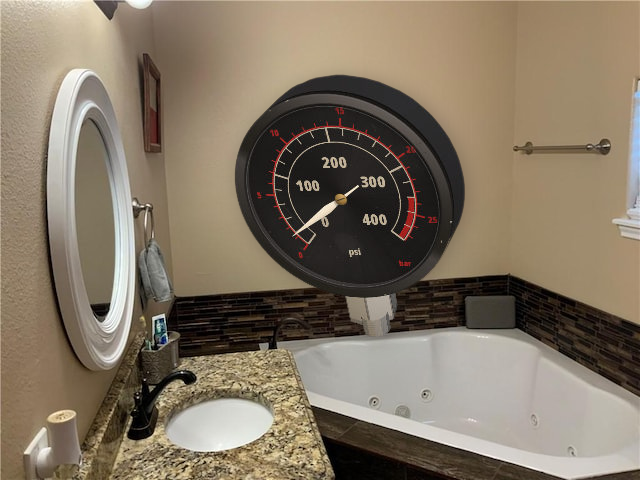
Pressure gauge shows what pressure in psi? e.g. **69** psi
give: **20** psi
